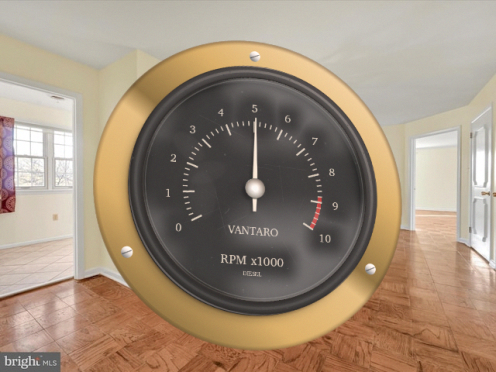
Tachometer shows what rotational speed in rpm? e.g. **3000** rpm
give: **5000** rpm
